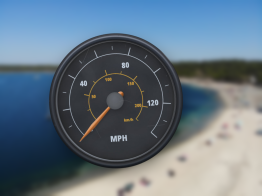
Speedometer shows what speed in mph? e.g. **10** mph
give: **0** mph
